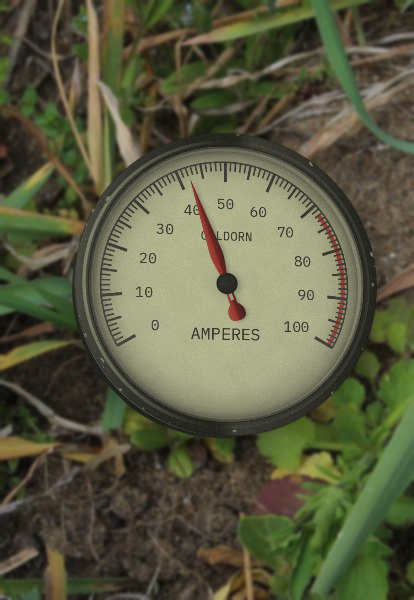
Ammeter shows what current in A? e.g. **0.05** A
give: **42** A
